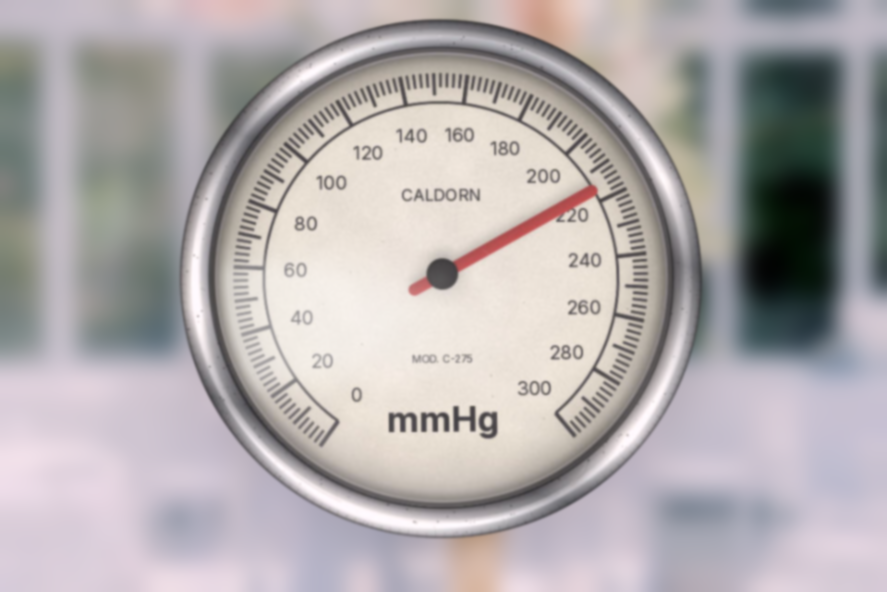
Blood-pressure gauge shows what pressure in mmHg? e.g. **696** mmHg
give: **216** mmHg
